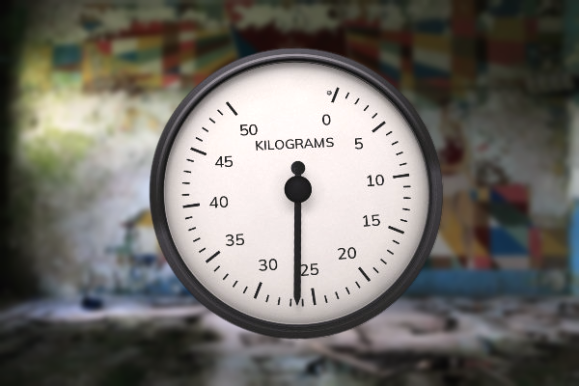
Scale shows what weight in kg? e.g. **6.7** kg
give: **26.5** kg
